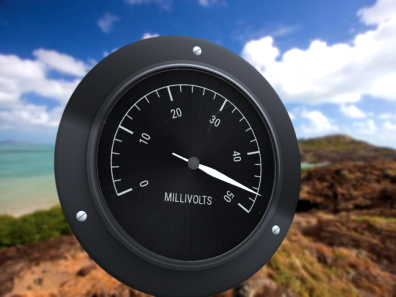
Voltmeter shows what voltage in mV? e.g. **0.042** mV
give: **47** mV
